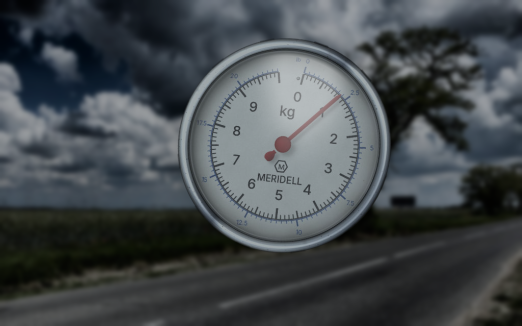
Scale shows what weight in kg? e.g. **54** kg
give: **1** kg
